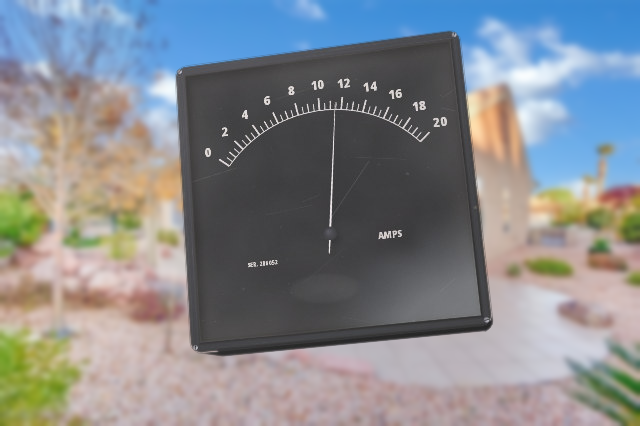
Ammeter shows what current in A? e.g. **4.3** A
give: **11.5** A
